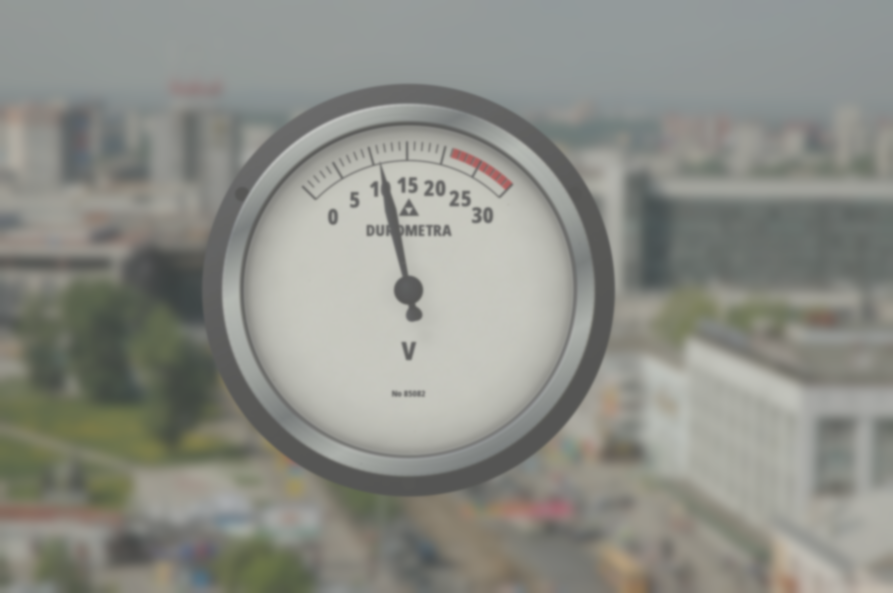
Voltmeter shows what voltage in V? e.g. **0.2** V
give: **11** V
